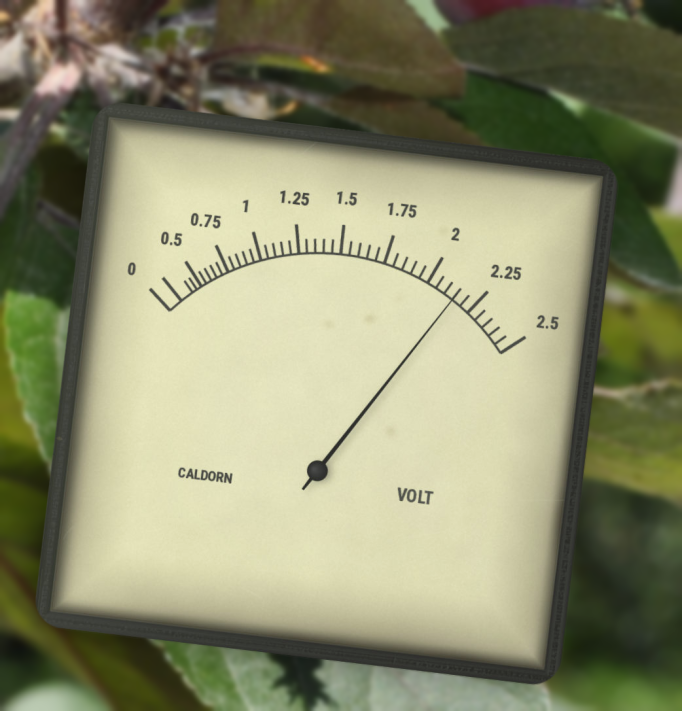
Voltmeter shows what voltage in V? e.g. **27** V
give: **2.15** V
